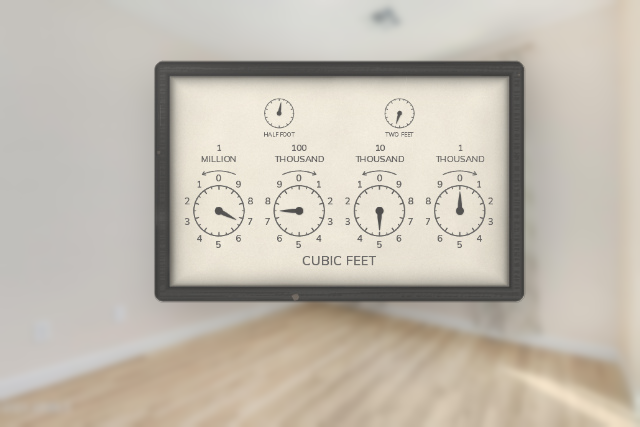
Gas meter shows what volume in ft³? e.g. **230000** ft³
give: **675000** ft³
